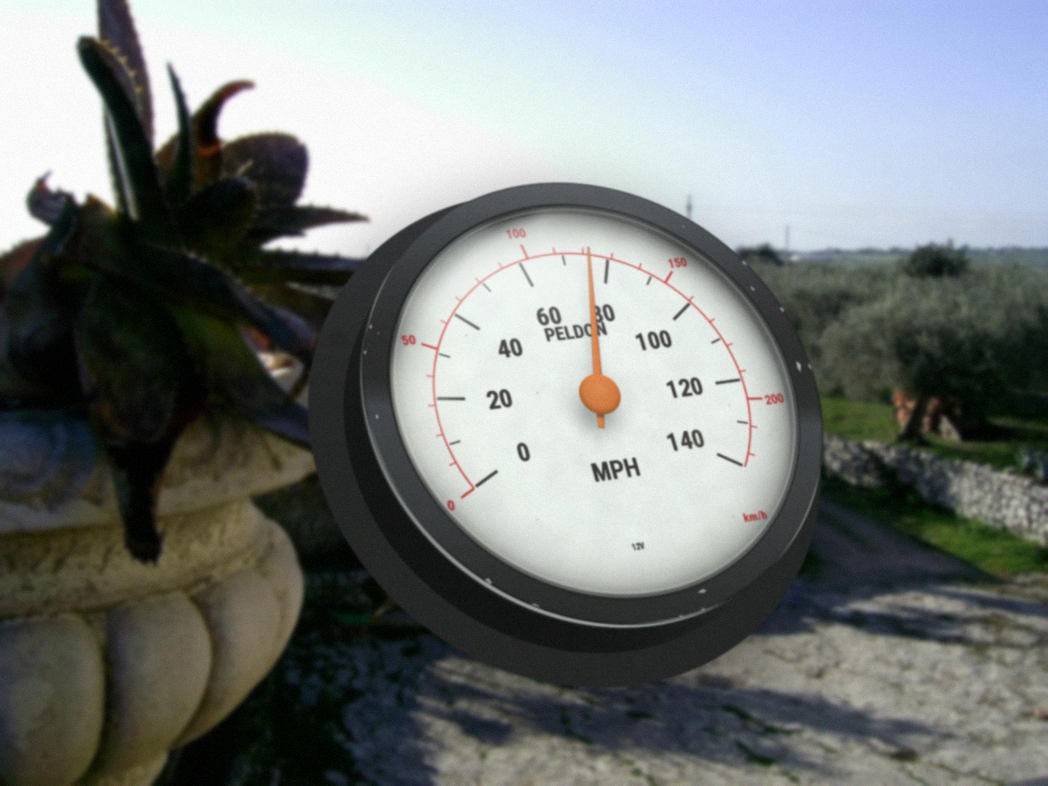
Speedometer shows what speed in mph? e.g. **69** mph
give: **75** mph
